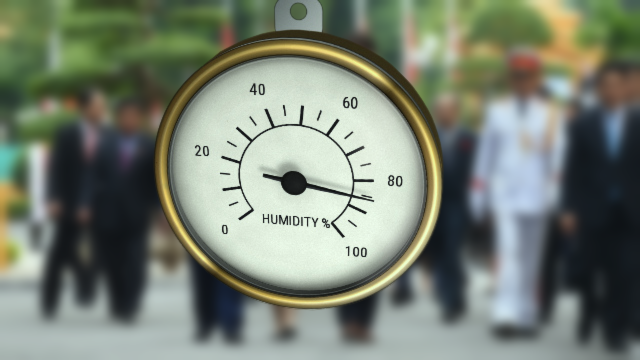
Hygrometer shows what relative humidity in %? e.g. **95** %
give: **85** %
